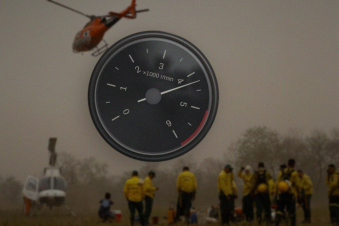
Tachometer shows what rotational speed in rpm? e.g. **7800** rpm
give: **4250** rpm
